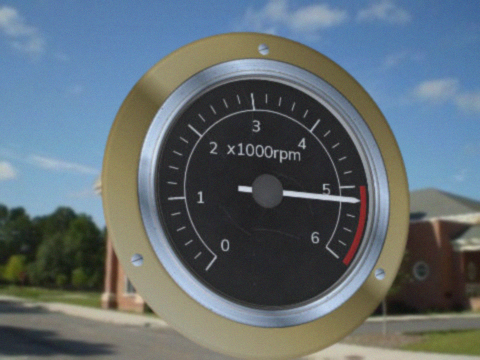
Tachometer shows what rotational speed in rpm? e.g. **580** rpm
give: **5200** rpm
